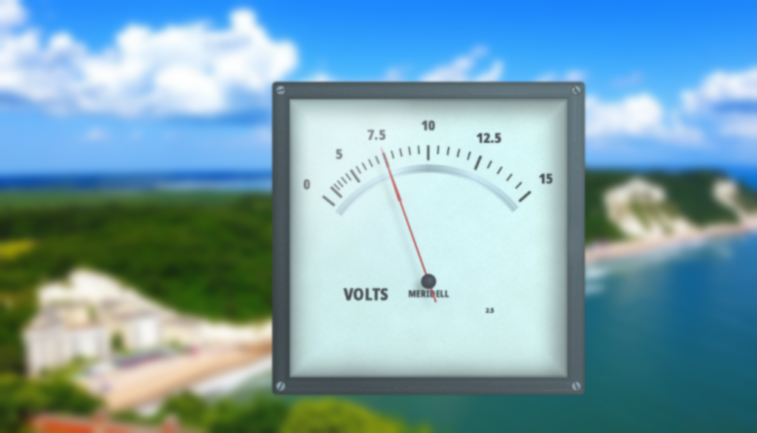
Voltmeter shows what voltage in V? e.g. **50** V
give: **7.5** V
